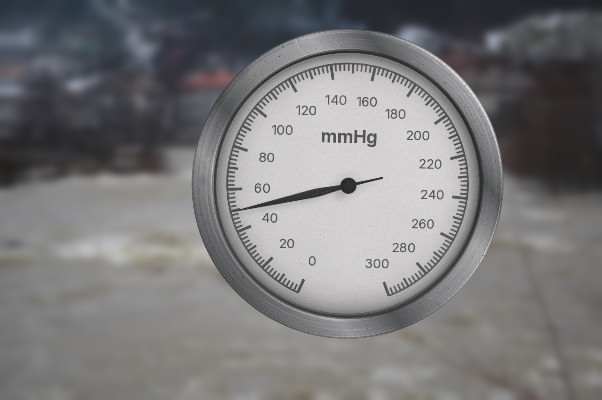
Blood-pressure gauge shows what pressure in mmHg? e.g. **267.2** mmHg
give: **50** mmHg
